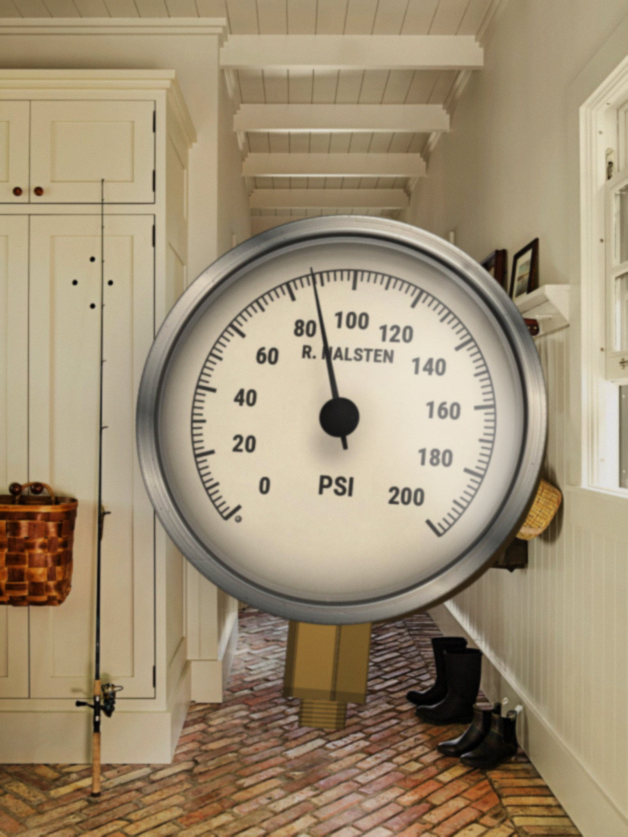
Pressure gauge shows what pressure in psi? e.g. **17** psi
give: **88** psi
